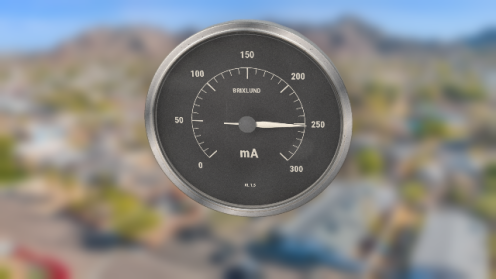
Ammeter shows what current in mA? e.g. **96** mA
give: **250** mA
